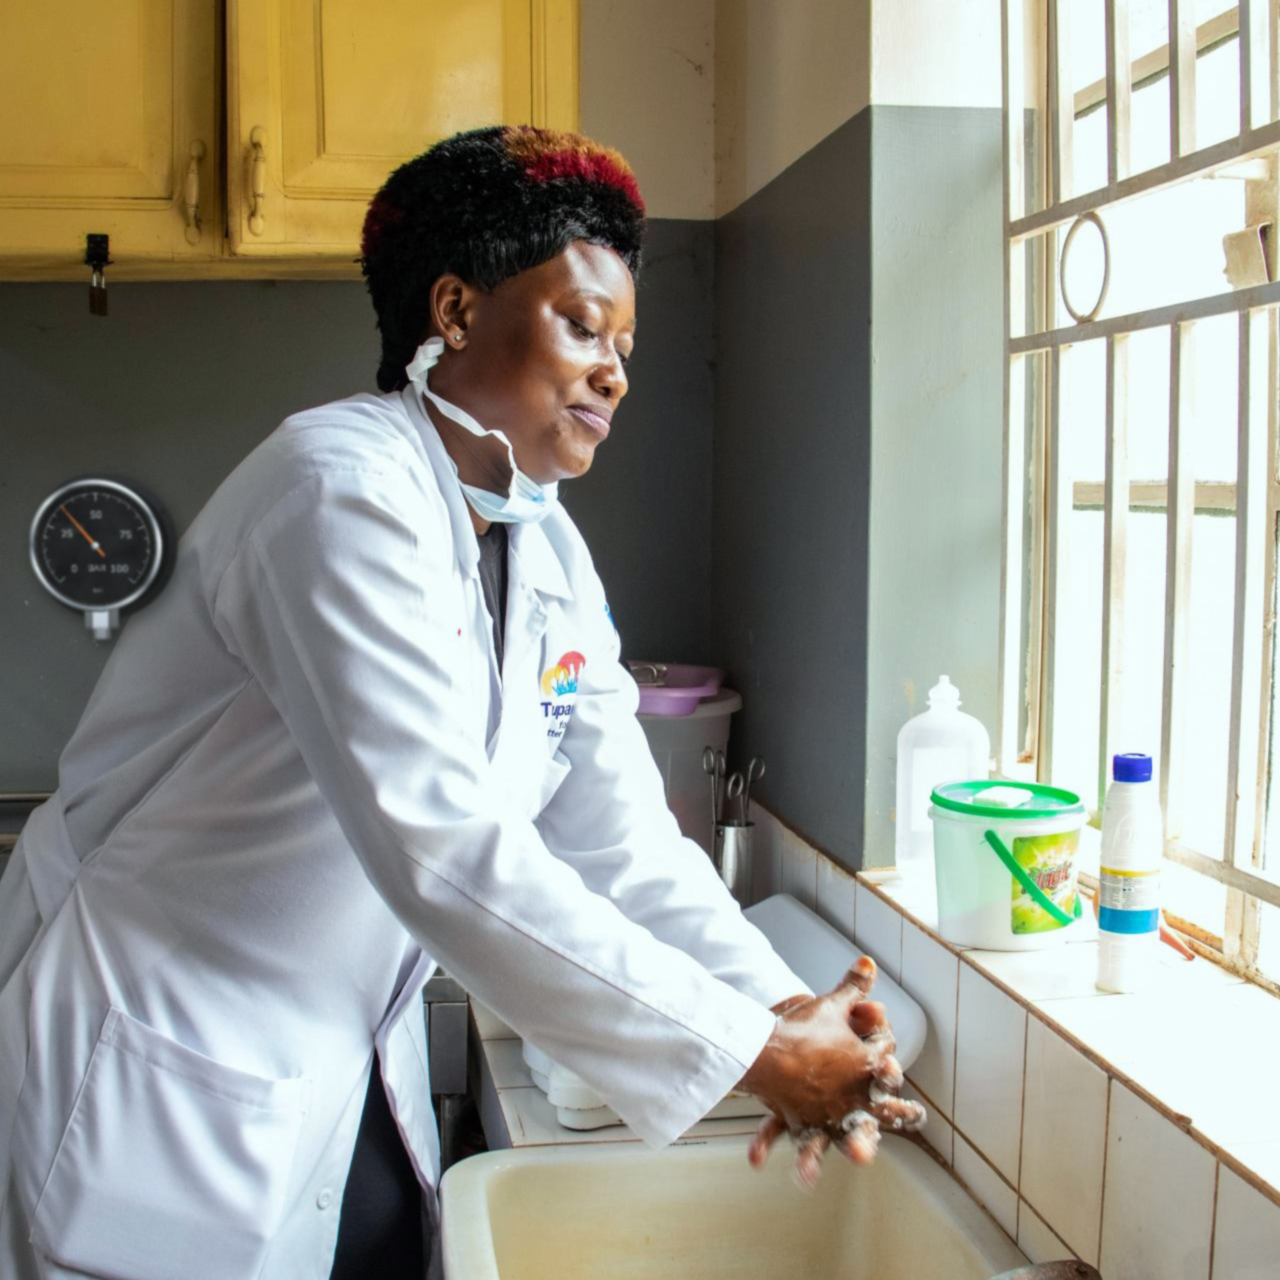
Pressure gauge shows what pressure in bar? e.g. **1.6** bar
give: **35** bar
